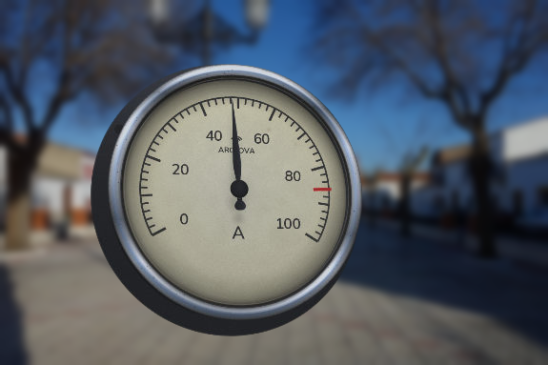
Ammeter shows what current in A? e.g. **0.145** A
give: **48** A
